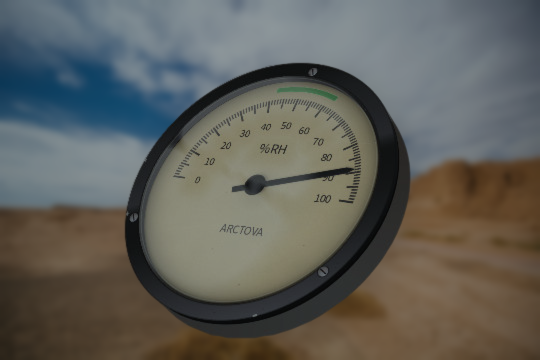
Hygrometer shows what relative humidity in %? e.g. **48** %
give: **90** %
